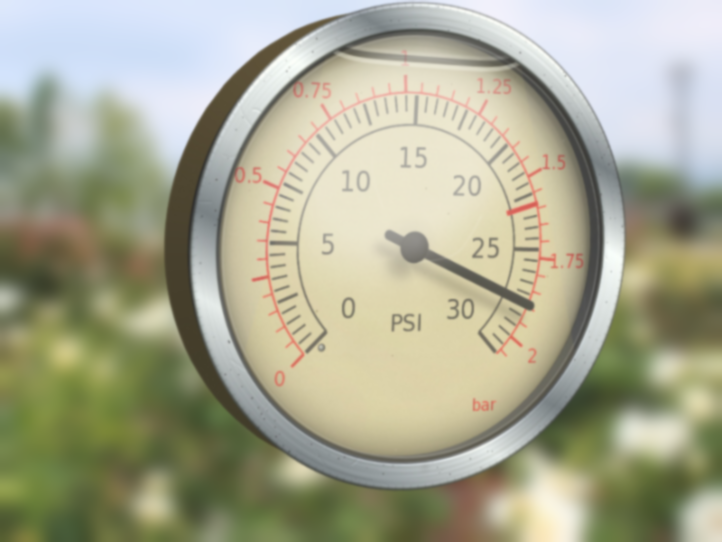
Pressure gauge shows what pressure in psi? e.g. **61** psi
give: **27.5** psi
